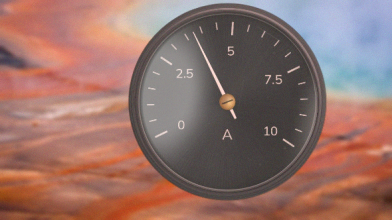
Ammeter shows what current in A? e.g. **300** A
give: **3.75** A
